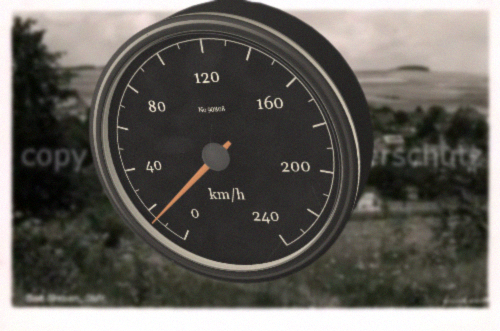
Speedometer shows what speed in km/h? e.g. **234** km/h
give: **15** km/h
